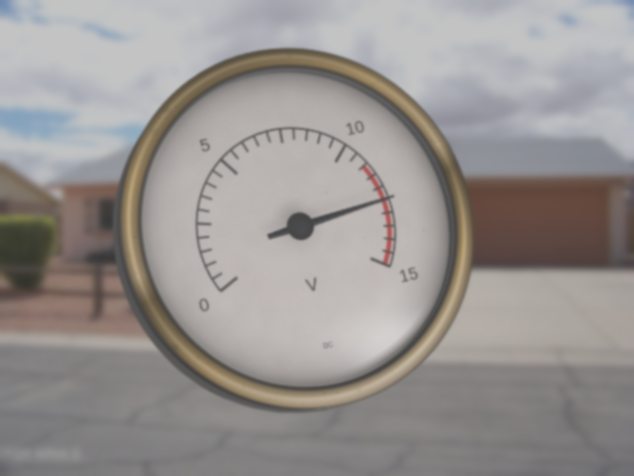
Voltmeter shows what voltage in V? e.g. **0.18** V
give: **12.5** V
